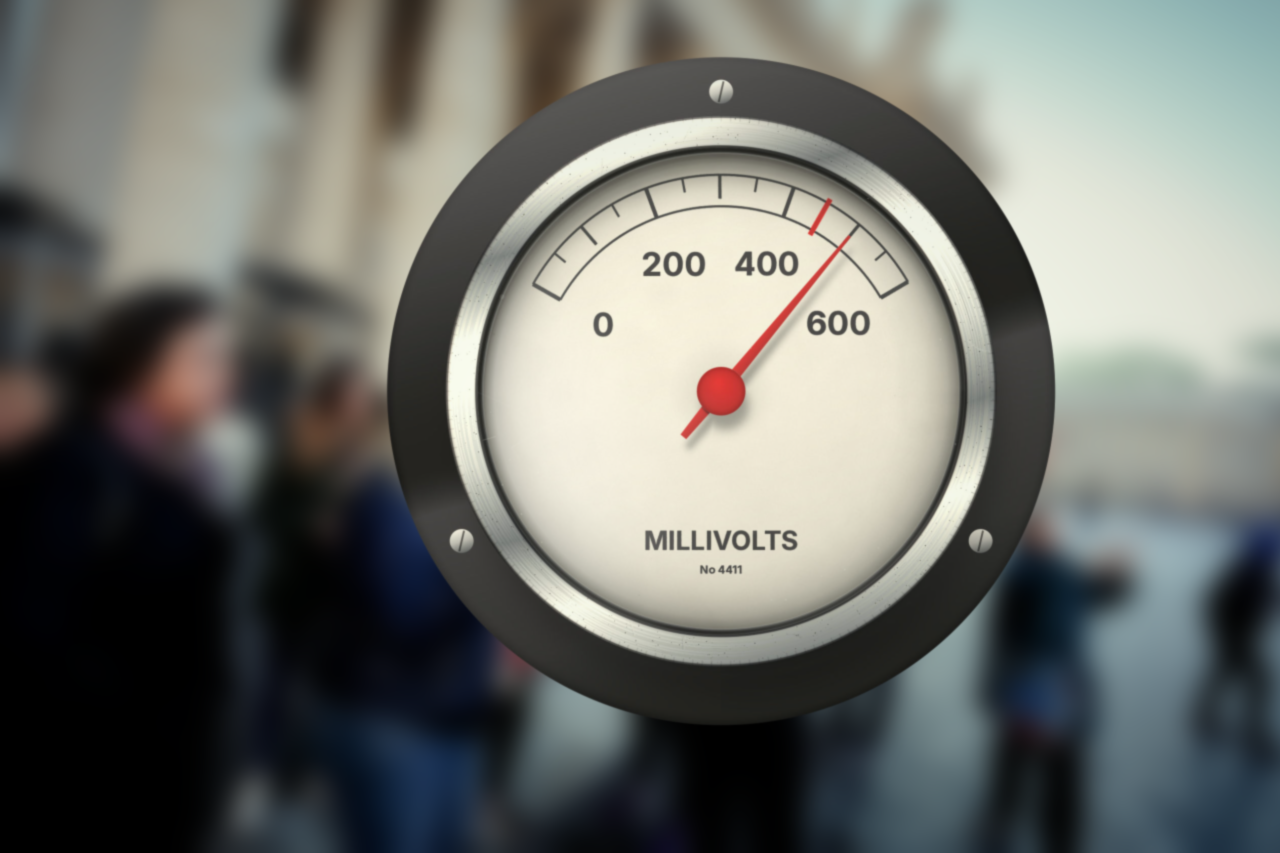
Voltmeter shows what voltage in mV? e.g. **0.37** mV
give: **500** mV
